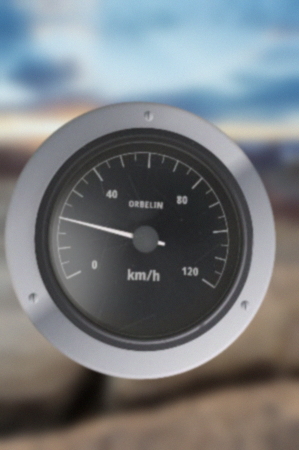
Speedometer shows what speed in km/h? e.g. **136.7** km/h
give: **20** km/h
